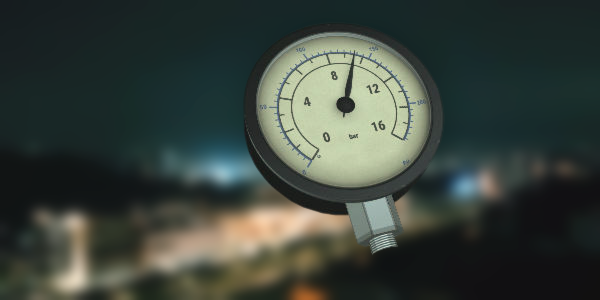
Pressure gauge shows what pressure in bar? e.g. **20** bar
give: **9.5** bar
